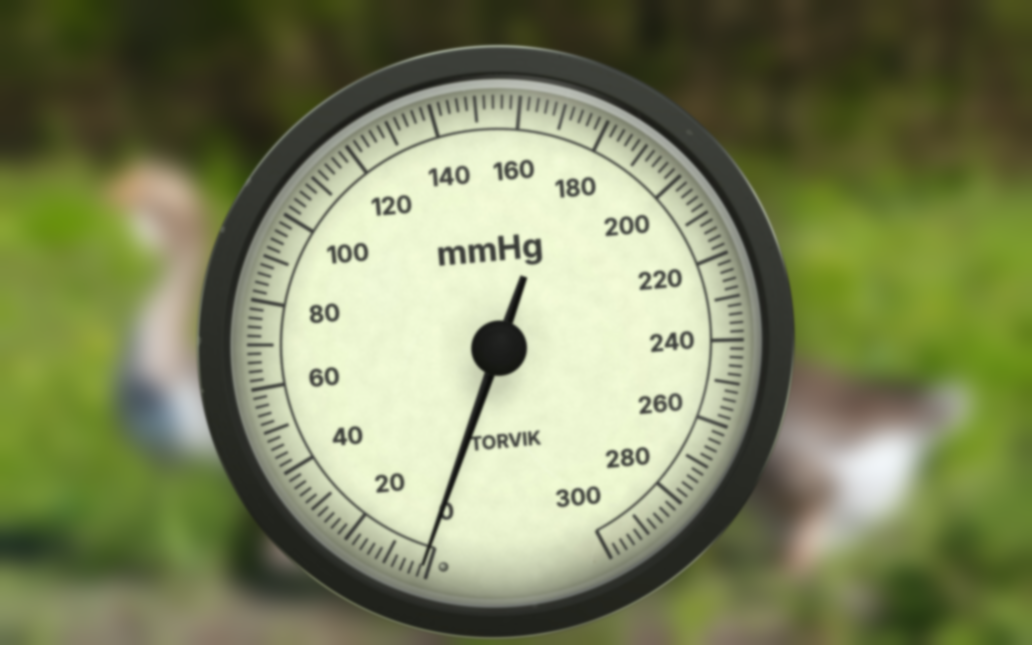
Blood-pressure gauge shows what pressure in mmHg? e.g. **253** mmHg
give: **2** mmHg
